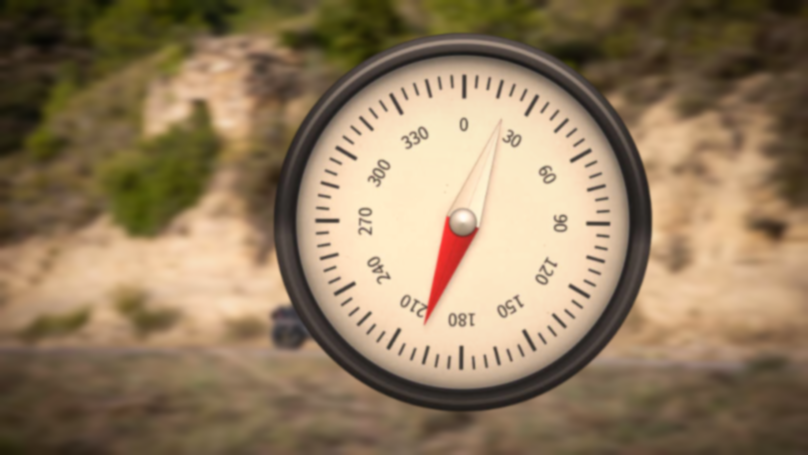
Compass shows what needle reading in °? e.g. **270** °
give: **200** °
